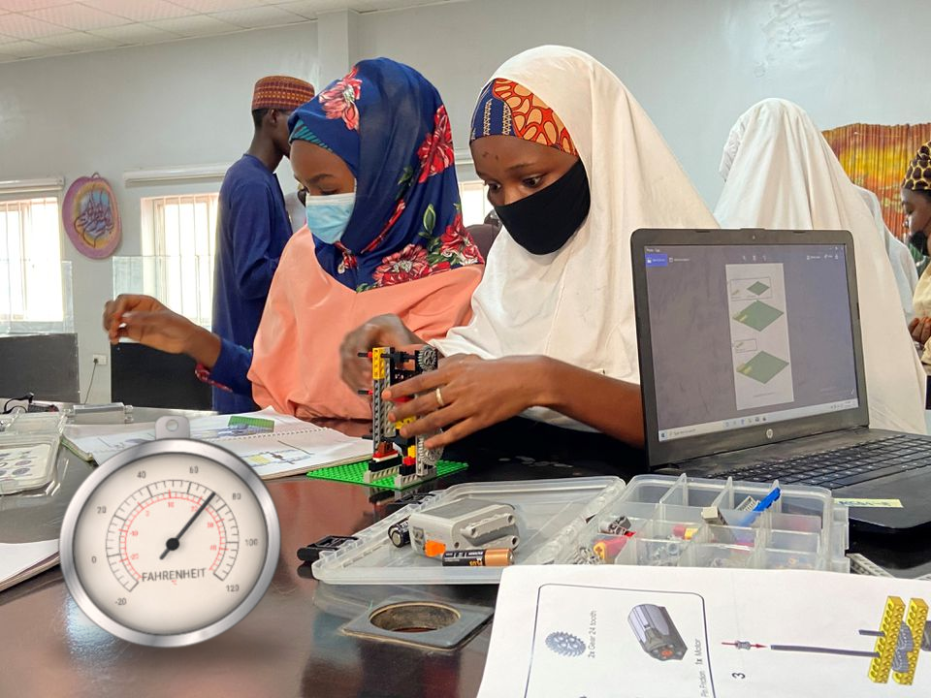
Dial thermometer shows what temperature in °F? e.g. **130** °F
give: **72** °F
